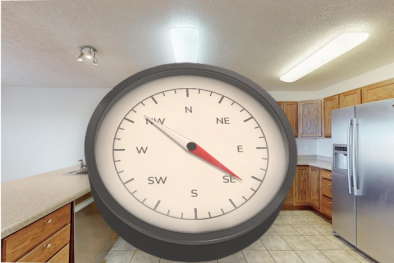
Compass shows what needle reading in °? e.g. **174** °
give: **130** °
